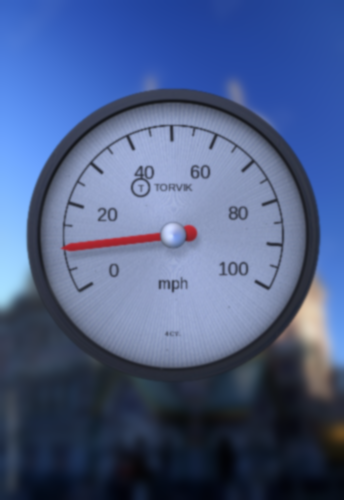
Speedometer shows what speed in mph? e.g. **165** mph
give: **10** mph
